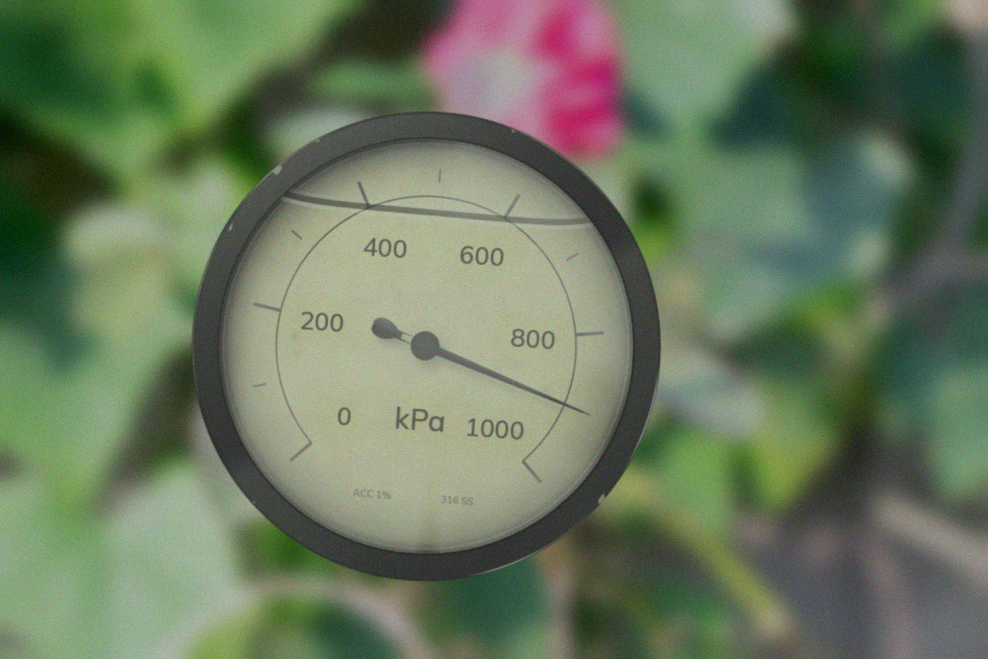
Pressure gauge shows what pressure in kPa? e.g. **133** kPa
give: **900** kPa
